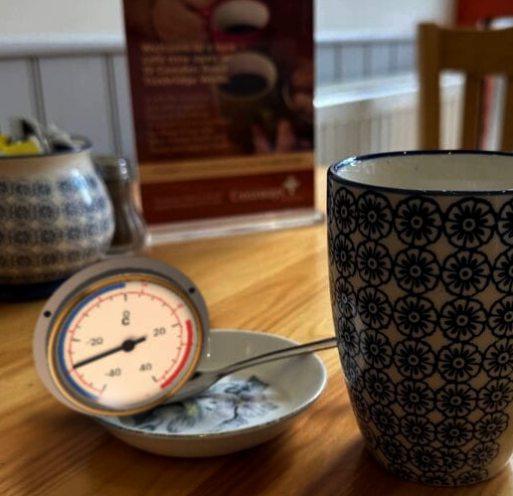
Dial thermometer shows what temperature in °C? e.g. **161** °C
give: **-28** °C
